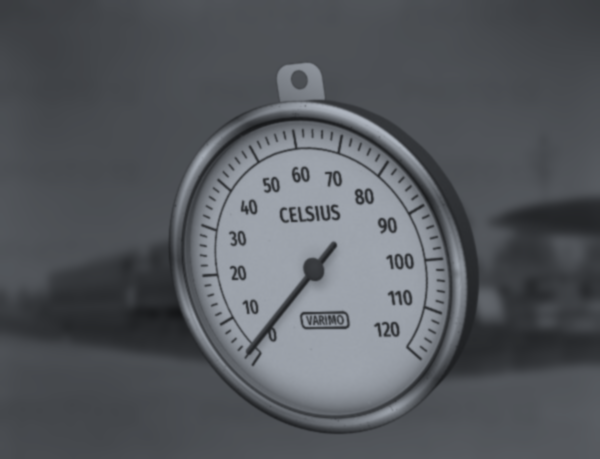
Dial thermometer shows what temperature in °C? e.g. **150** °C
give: **2** °C
